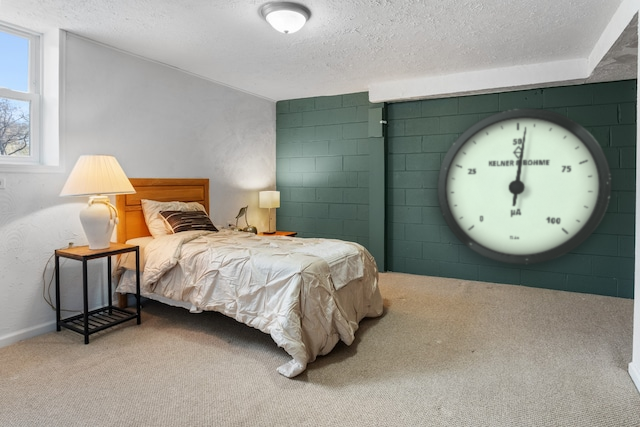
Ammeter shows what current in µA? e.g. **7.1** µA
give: **52.5** µA
